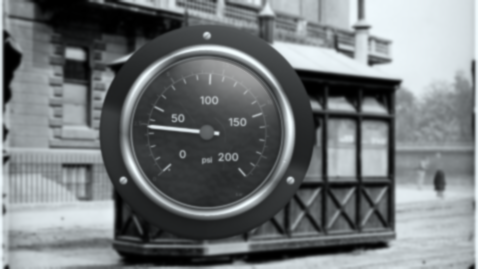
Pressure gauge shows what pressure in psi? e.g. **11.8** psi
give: **35** psi
